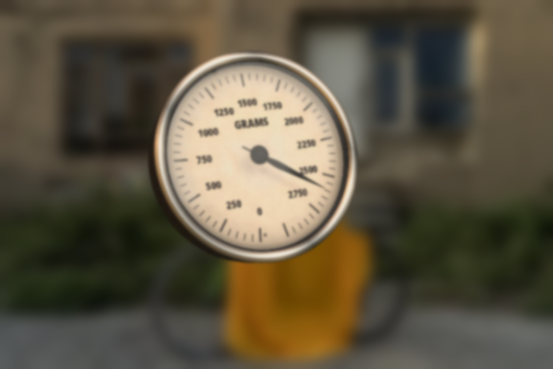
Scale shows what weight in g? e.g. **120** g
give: **2600** g
